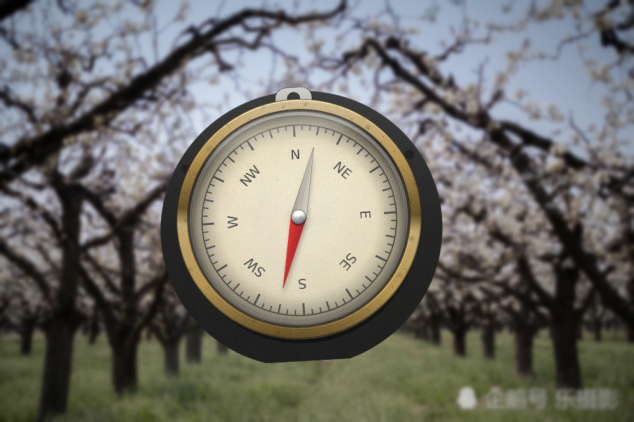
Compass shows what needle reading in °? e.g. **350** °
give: **195** °
